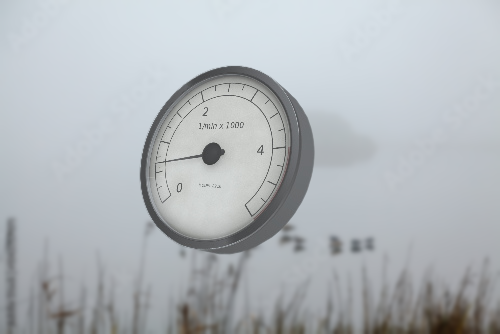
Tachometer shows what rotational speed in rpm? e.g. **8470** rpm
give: **625** rpm
